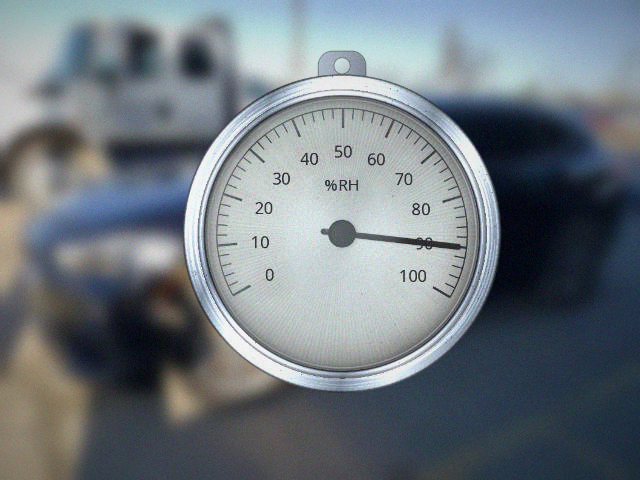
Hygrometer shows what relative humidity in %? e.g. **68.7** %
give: **90** %
